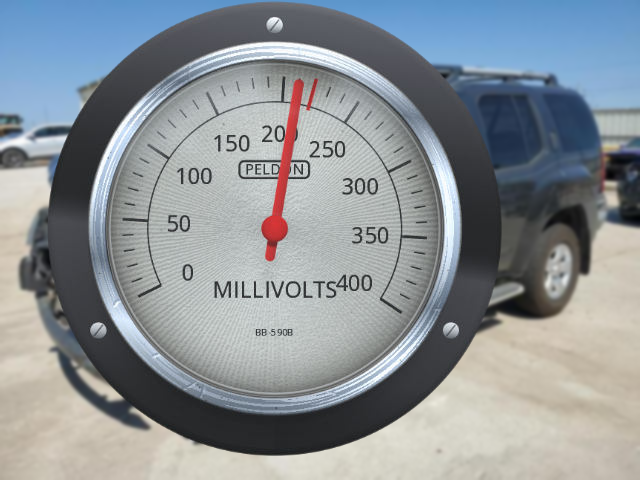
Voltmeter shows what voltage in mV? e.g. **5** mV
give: **210** mV
